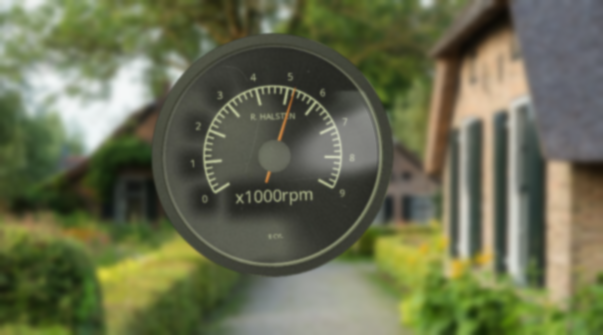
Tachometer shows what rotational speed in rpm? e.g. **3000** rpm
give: **5200** rpm
